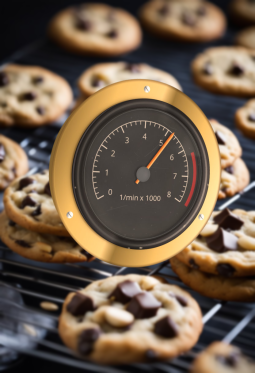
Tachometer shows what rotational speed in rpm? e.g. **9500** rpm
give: **5200** rpm
